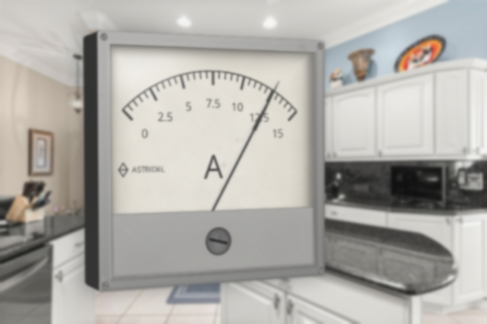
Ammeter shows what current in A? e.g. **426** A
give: **12.5** A
